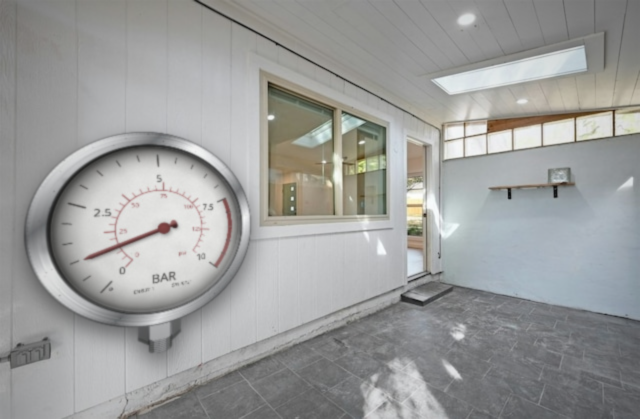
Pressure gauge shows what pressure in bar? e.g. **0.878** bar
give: **1** bar
